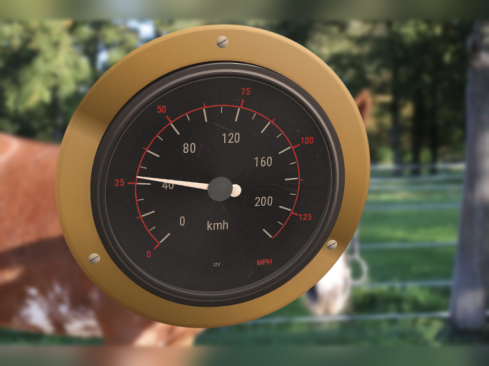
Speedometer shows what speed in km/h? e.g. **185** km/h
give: **45** km/h
